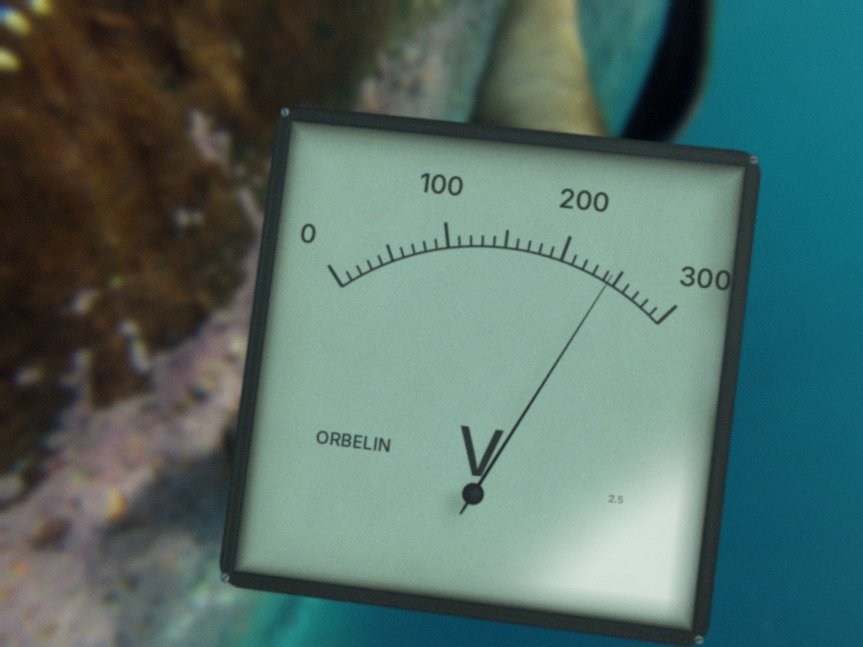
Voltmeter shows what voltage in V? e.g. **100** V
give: **245** V
